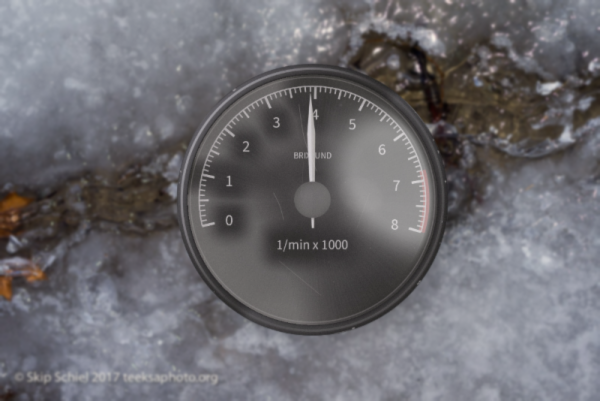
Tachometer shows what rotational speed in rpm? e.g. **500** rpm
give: **3900** rpm
